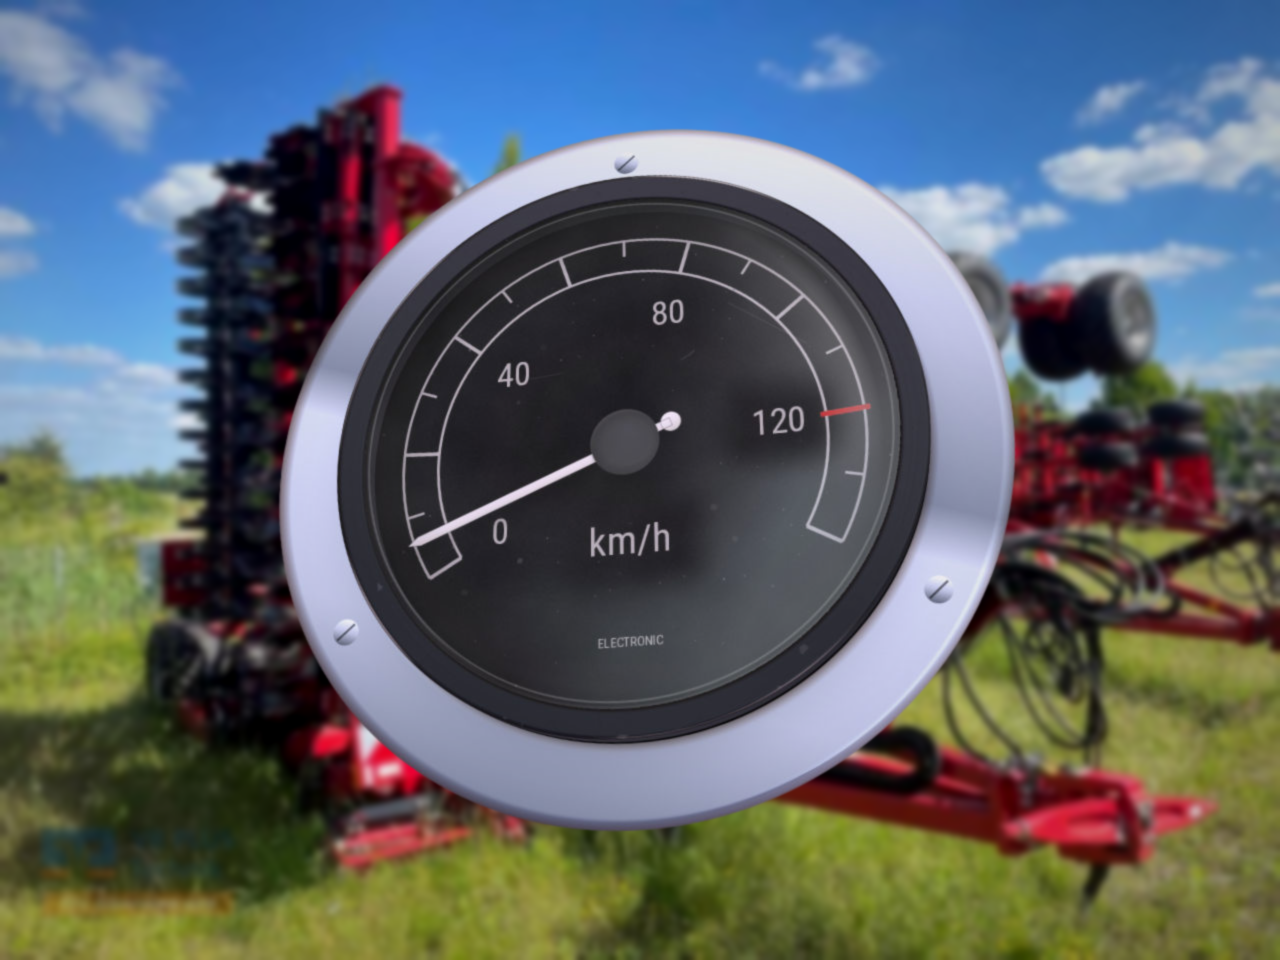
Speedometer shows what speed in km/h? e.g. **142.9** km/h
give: **5** km/h
